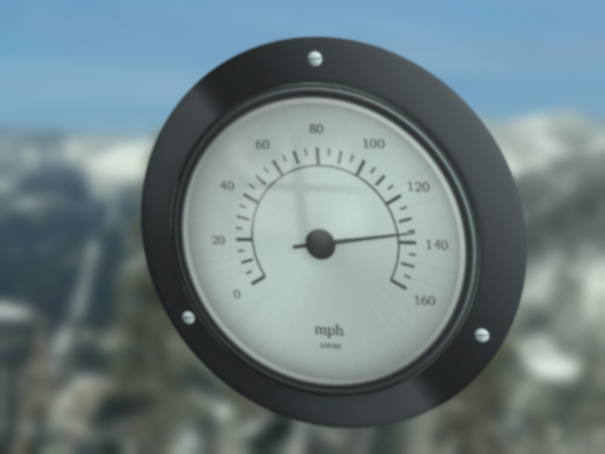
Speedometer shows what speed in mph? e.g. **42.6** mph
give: **135** mph
